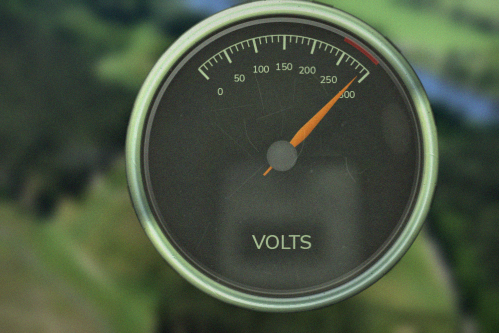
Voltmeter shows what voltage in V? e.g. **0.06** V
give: **290** V
